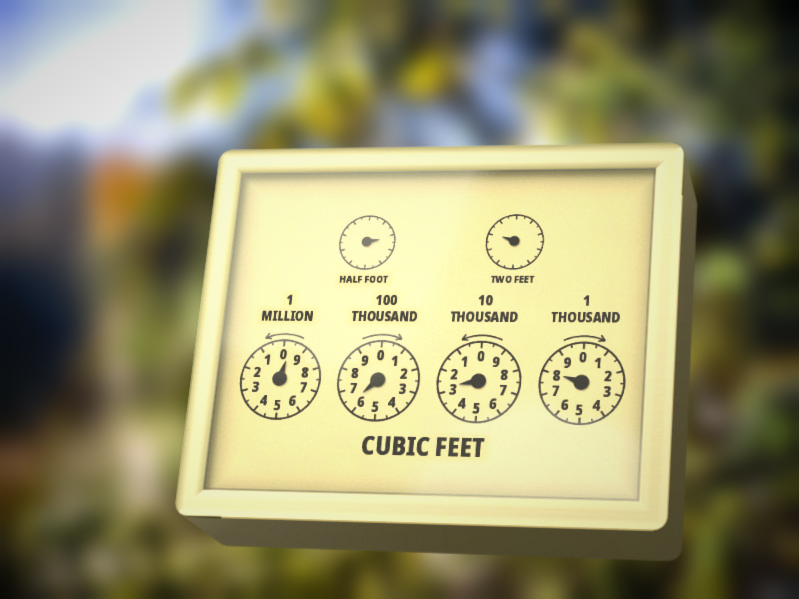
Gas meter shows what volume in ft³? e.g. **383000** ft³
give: **962800** ft³
